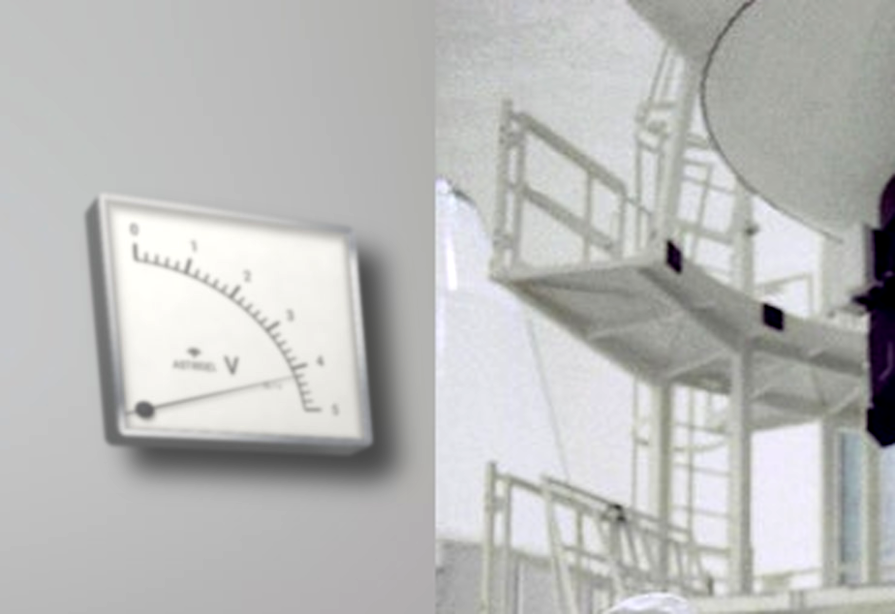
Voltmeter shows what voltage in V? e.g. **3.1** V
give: **4.2** V
